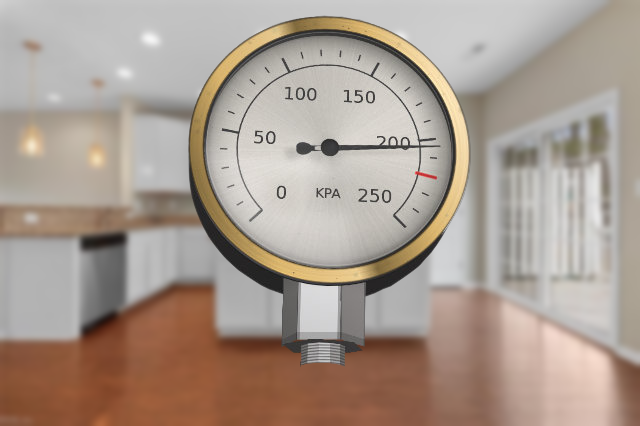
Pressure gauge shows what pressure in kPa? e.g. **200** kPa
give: **205** kPa
